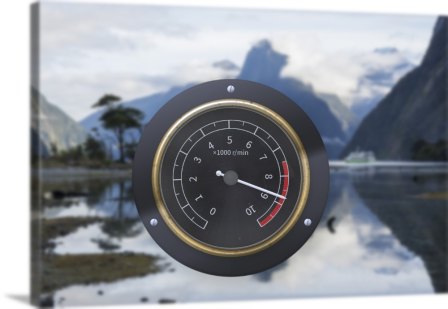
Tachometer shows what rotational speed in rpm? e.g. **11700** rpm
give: **8750** rpm
